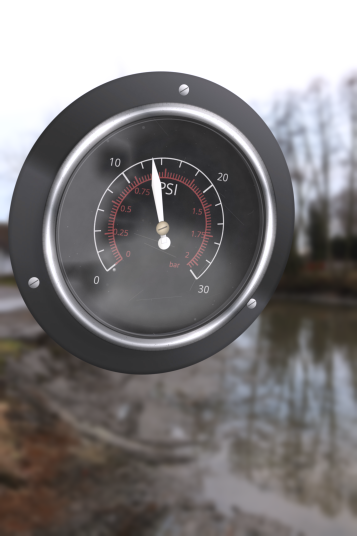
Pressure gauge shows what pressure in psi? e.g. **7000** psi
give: **13** psi
